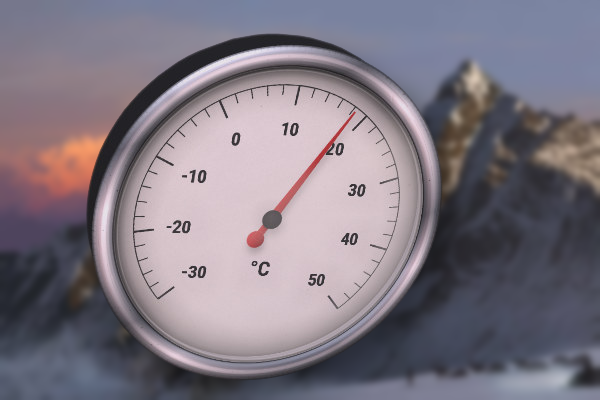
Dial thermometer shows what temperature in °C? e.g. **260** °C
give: **18** °C
